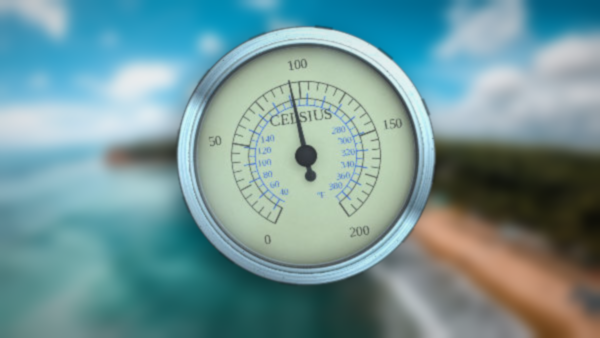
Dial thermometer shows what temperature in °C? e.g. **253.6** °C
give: **95** °C
